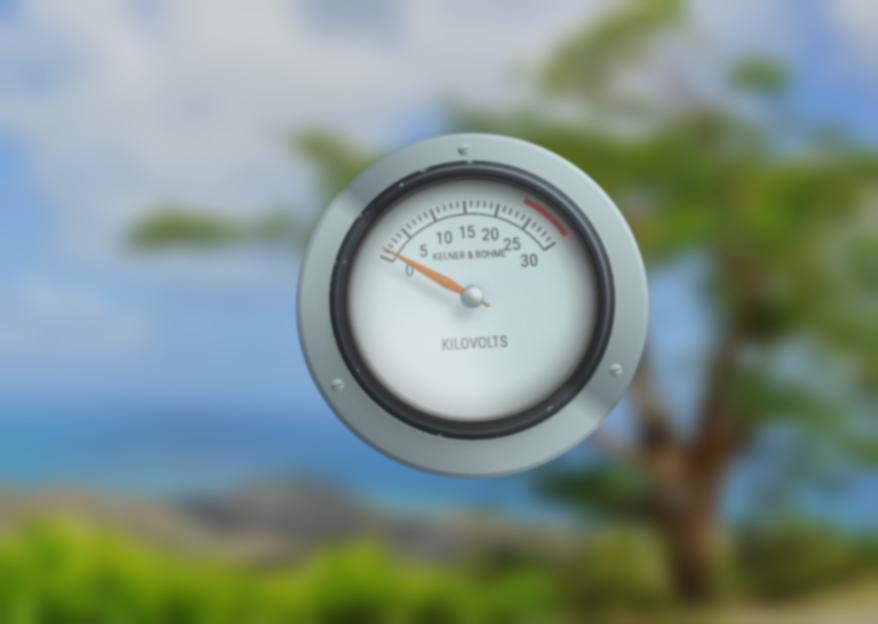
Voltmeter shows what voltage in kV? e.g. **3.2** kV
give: **1** kV
